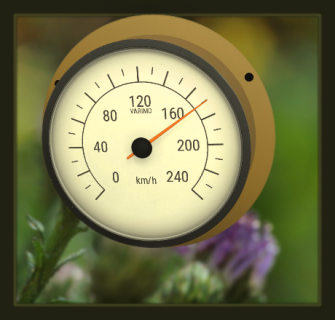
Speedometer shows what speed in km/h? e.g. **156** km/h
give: **170** km/h
